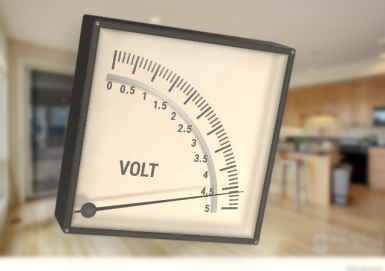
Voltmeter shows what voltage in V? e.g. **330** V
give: **4.6** V
